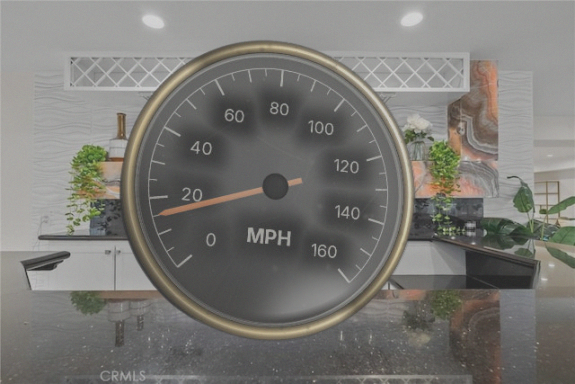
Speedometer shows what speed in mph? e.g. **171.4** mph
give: **15** mph
